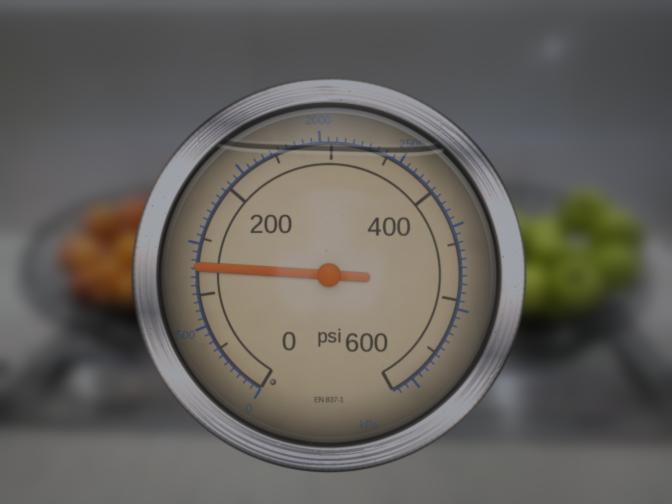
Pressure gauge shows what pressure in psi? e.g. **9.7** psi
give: **125** psi
